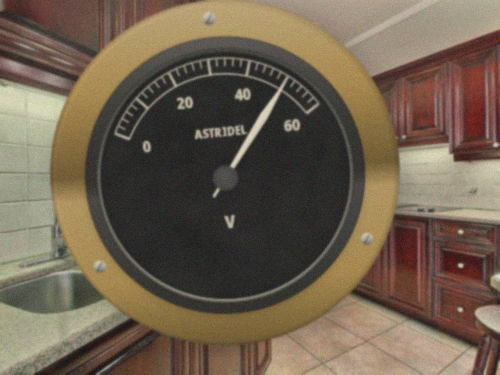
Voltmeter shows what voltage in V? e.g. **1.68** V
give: **50** V
